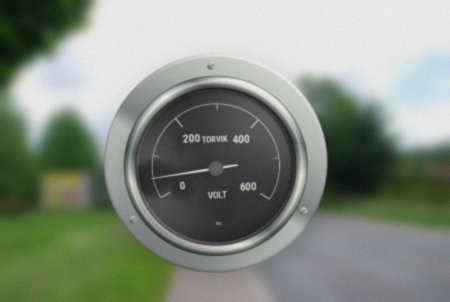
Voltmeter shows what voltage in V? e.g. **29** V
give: **50** V
